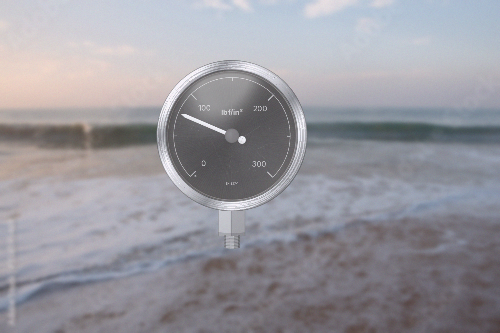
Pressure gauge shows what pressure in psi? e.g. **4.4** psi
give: **75** psi
